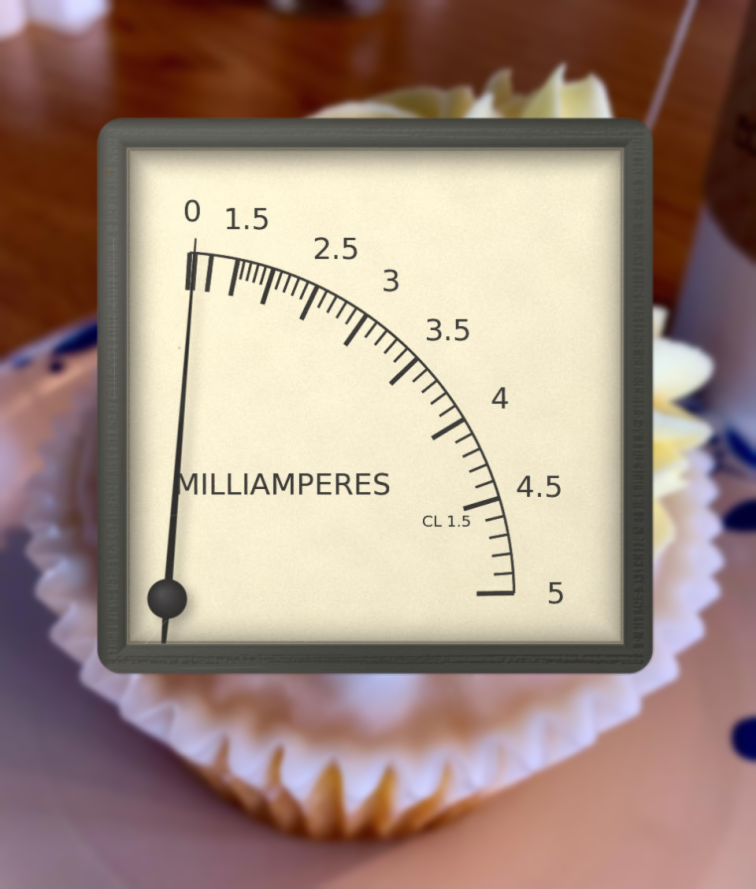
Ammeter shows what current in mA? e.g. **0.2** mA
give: **0.5** mA
